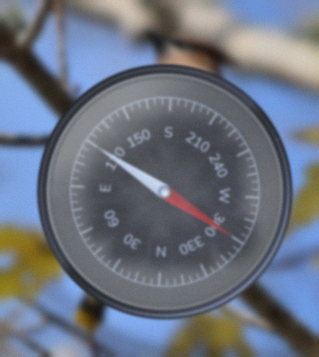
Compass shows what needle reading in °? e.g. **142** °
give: **300** °
